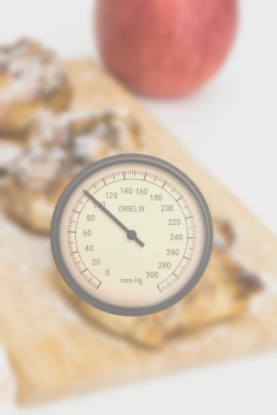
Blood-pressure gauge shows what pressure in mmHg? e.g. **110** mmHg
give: **100** mmHg
